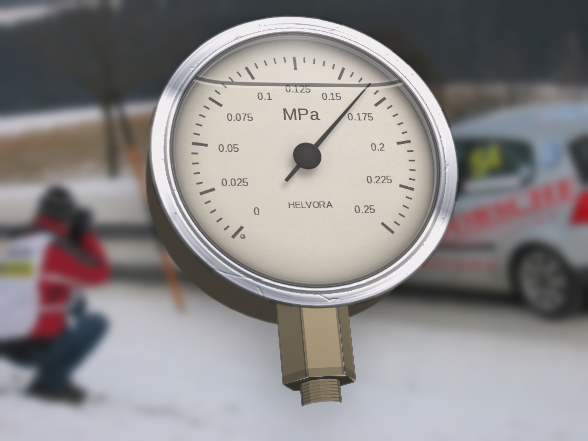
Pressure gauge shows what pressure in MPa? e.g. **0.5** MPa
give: **0.165** MPa
